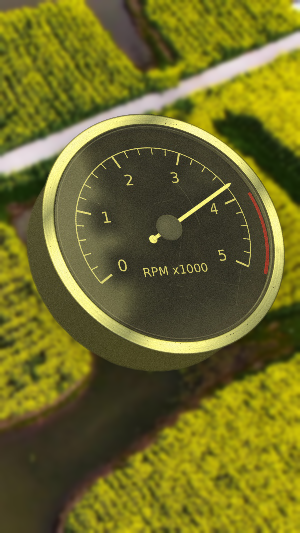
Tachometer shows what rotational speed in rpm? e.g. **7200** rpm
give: **3800** rpm
